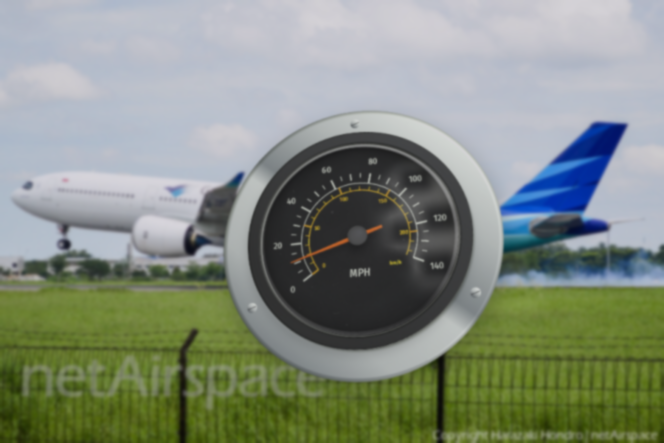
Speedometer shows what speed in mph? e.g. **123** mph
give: **10** mph
